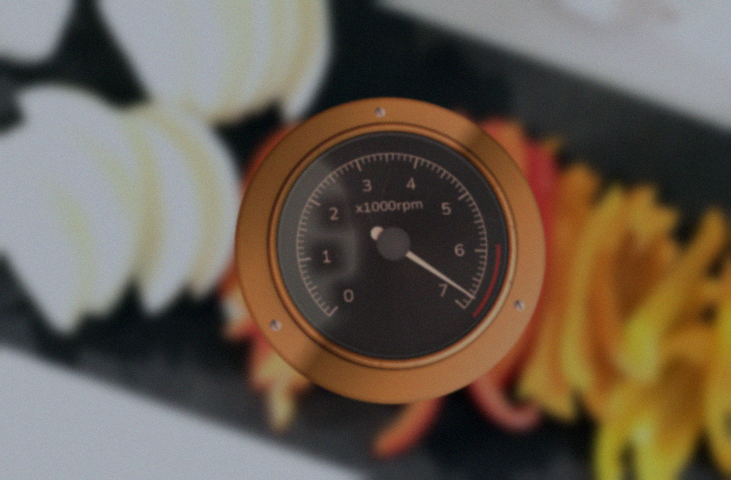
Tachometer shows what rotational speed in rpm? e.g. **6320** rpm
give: **6800** rpm
